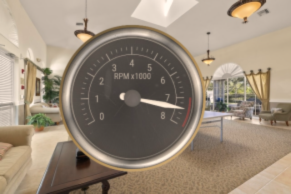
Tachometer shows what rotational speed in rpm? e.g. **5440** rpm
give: **7400** rpm
